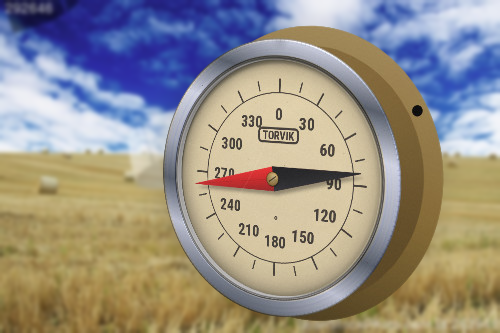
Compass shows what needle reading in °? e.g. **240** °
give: **262.5** °
